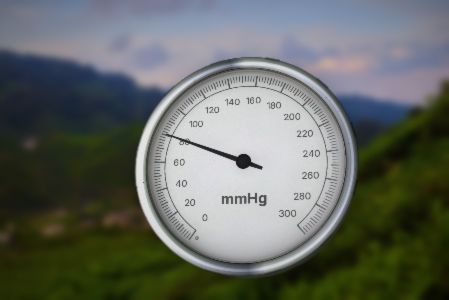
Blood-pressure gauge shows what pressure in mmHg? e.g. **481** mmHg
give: **80** mmHg
